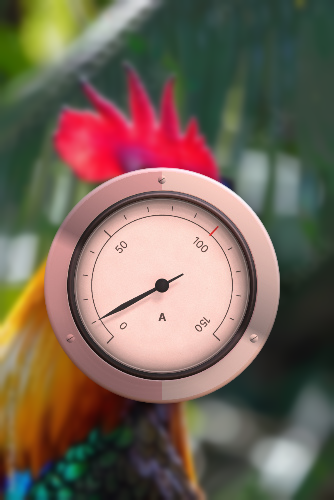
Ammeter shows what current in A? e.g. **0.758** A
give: **10** A
